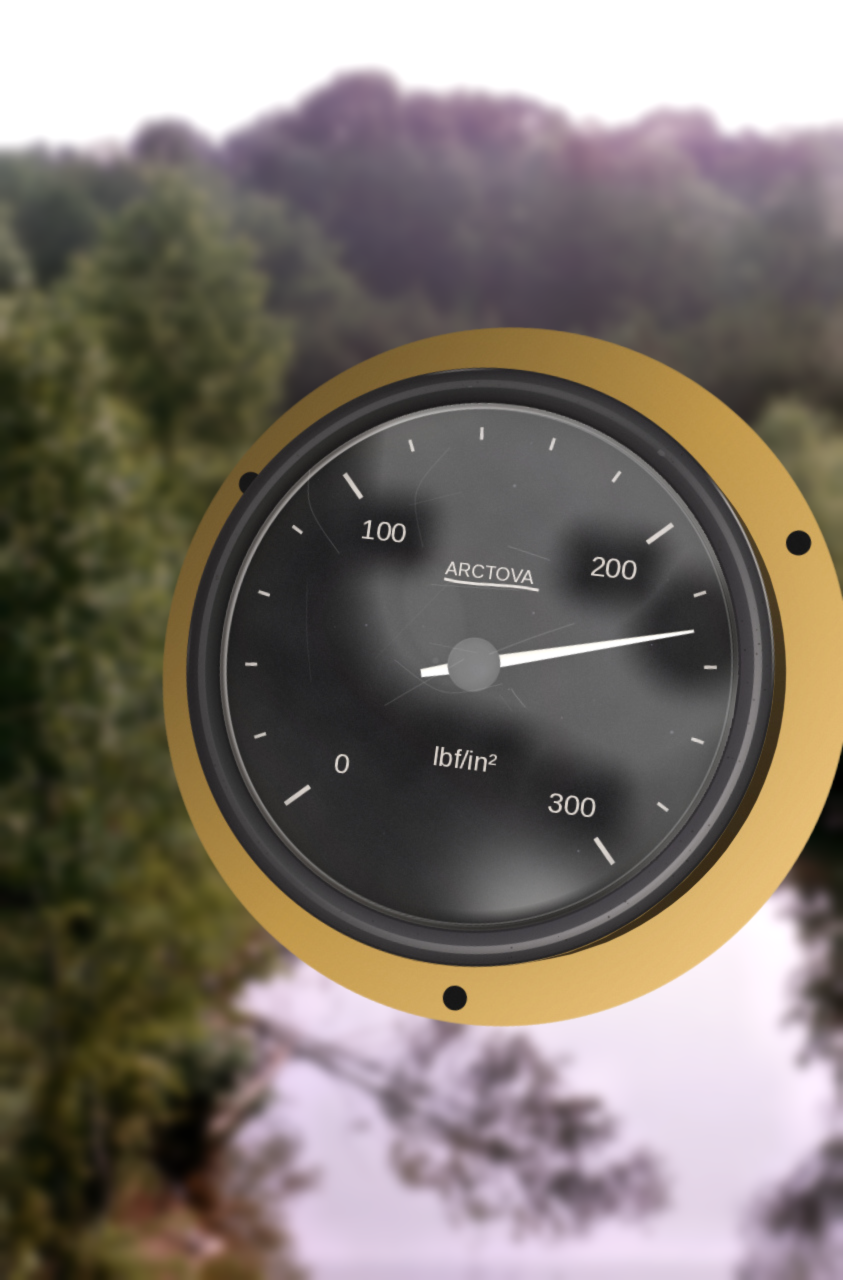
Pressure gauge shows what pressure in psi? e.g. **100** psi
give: **230** psi
